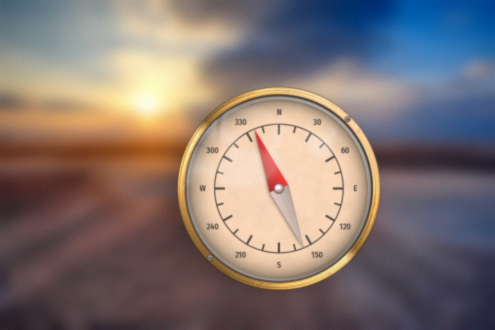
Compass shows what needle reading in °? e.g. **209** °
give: **337.5** °
